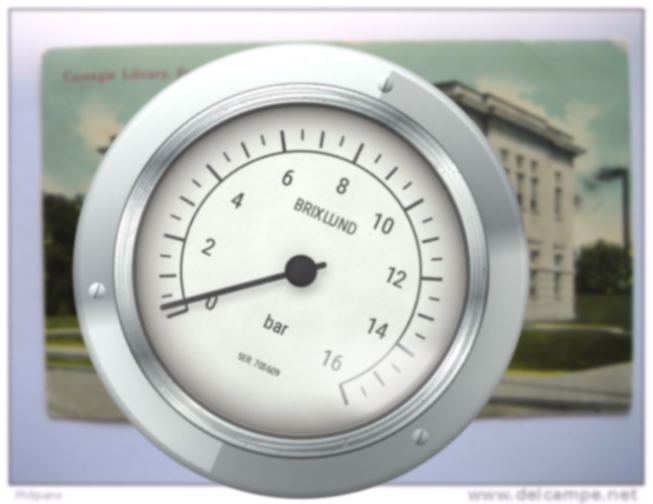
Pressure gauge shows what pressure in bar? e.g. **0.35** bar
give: **0.25** bar
